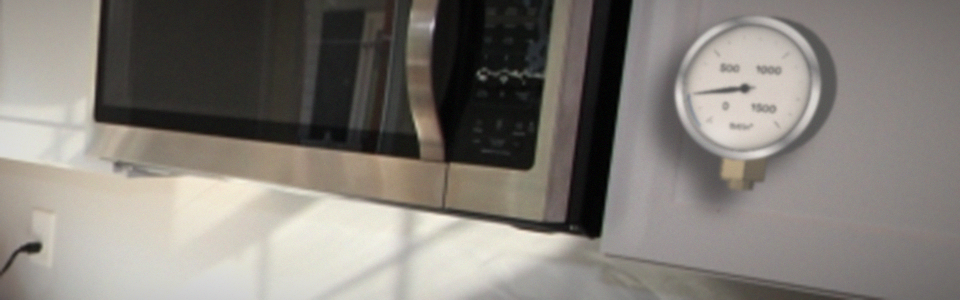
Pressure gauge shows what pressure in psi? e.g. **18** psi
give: **200** psi
